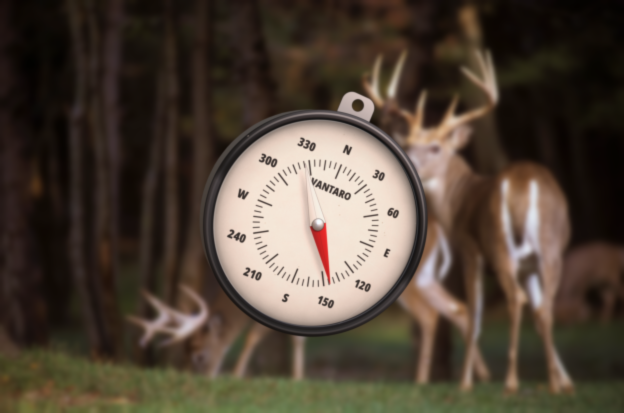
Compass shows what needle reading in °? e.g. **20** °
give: **145** °
